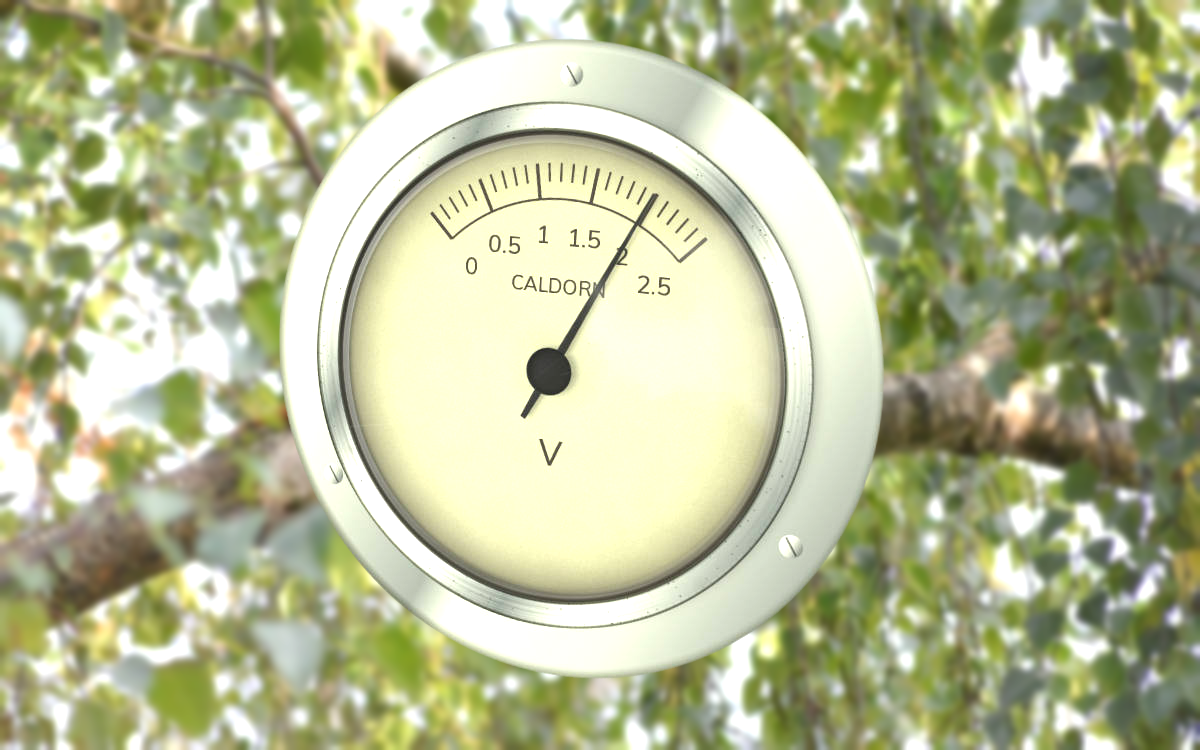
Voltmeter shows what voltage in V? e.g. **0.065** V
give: **2** V
